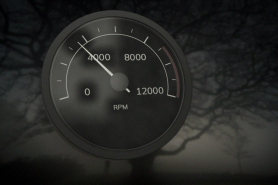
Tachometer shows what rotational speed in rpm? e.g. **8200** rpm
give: **3500** rpm
